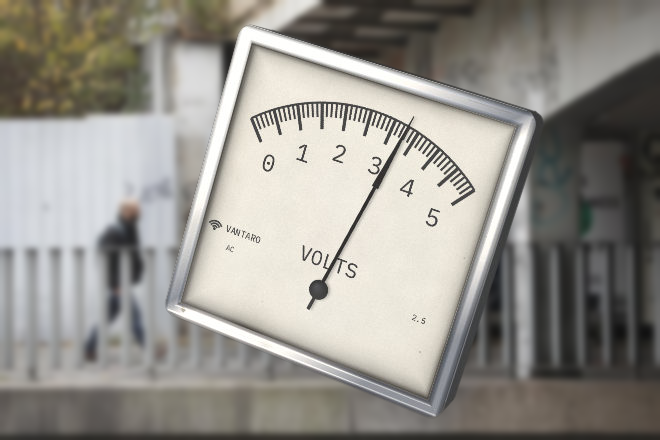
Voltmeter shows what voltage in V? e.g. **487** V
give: **3.3** V
